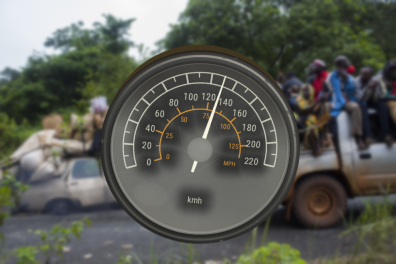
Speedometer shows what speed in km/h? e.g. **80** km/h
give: **130** km/h
